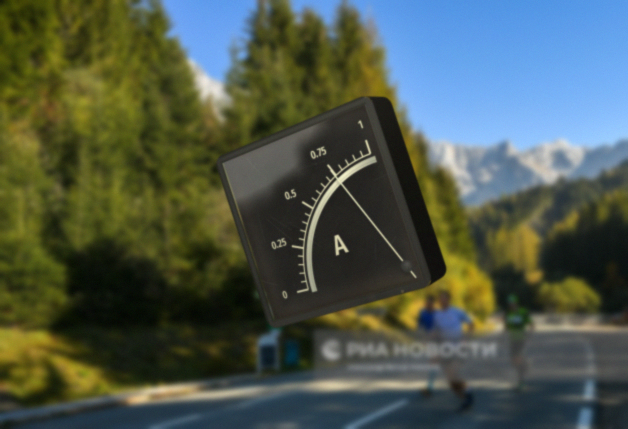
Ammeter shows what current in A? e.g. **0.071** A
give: **0.75** A
